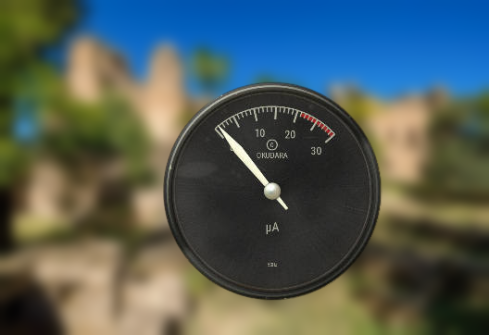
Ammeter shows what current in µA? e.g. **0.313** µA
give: **1** µA
